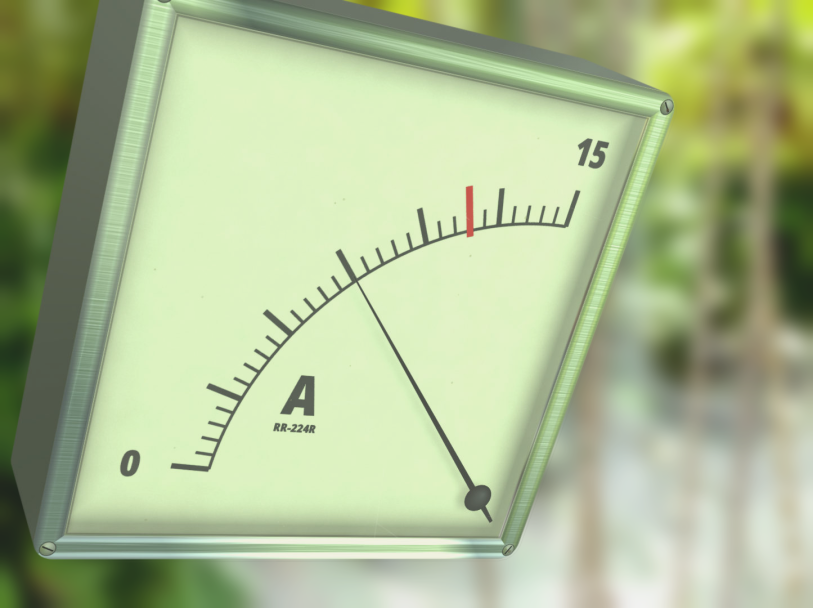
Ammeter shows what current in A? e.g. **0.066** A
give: **7.5** A
